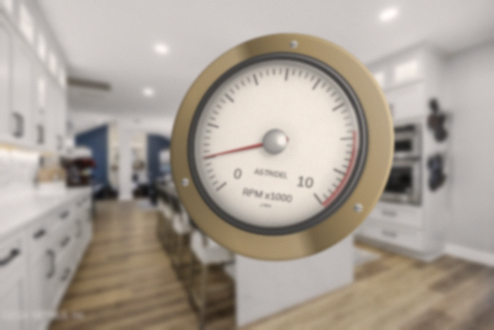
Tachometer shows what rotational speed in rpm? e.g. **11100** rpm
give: **1000** rpm
